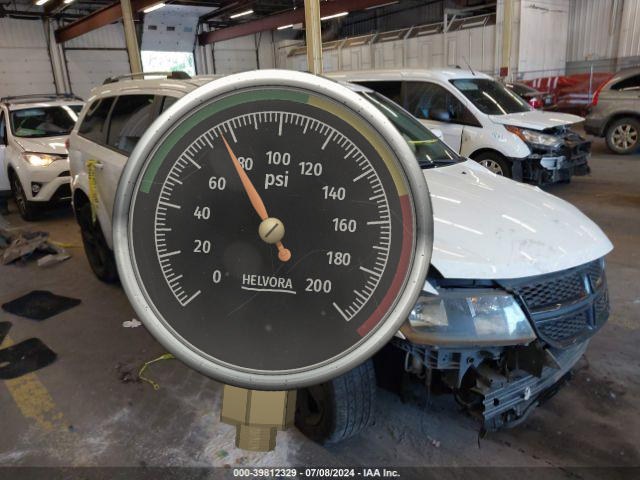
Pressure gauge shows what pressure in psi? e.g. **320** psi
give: **76** psi
